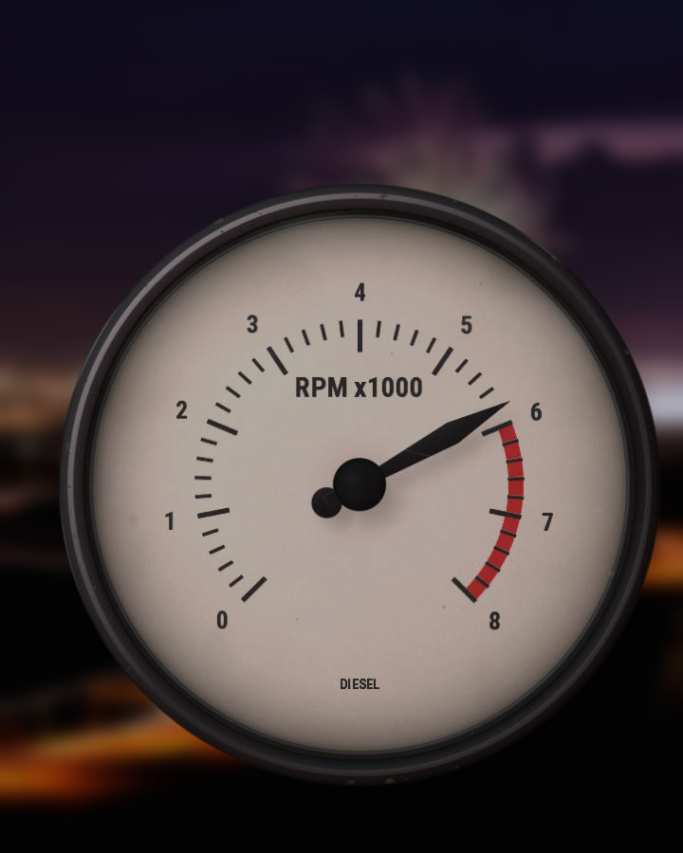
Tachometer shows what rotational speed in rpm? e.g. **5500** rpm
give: **5800** rpm
